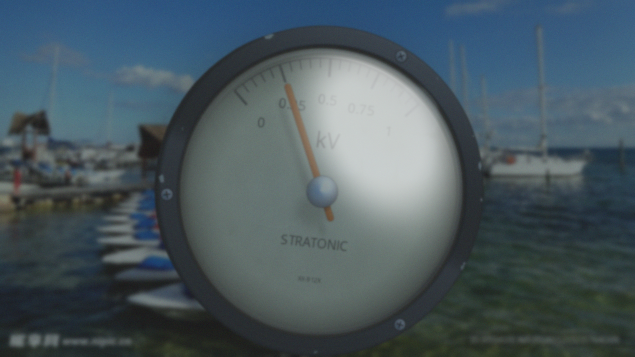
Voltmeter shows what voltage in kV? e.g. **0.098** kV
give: **0.25** kV
